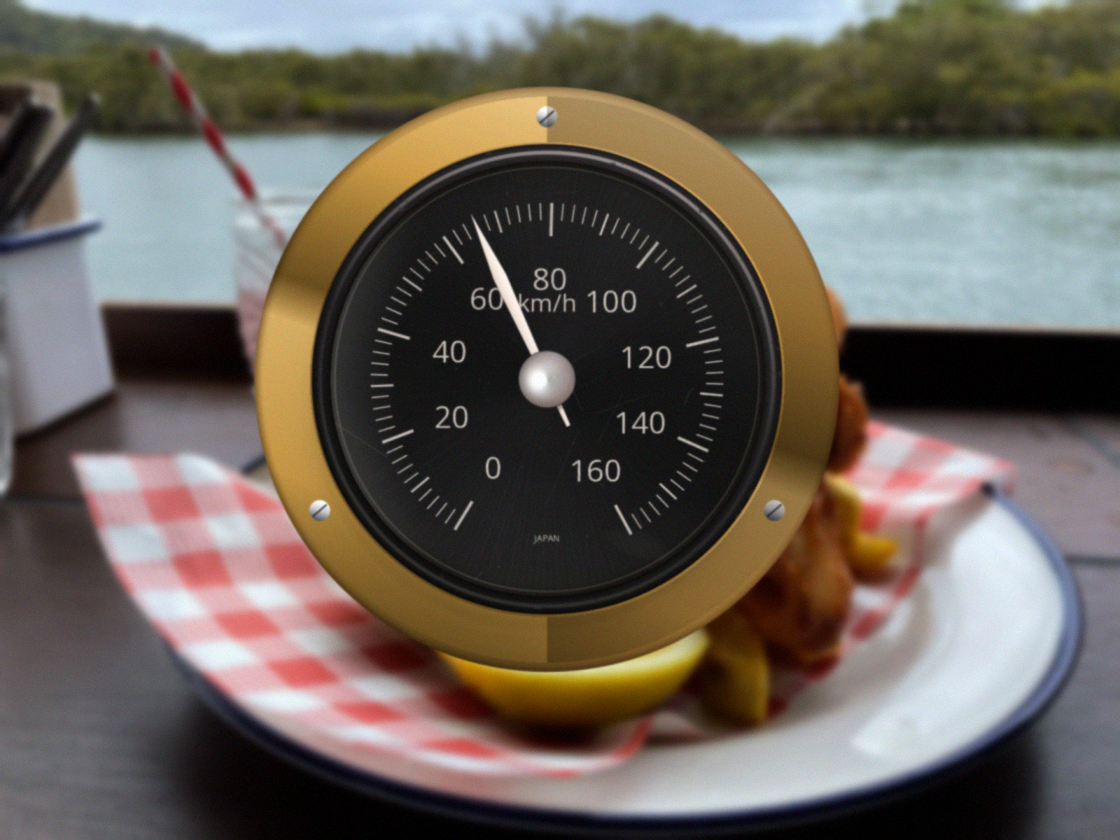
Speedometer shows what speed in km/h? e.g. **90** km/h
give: **66** km/h
